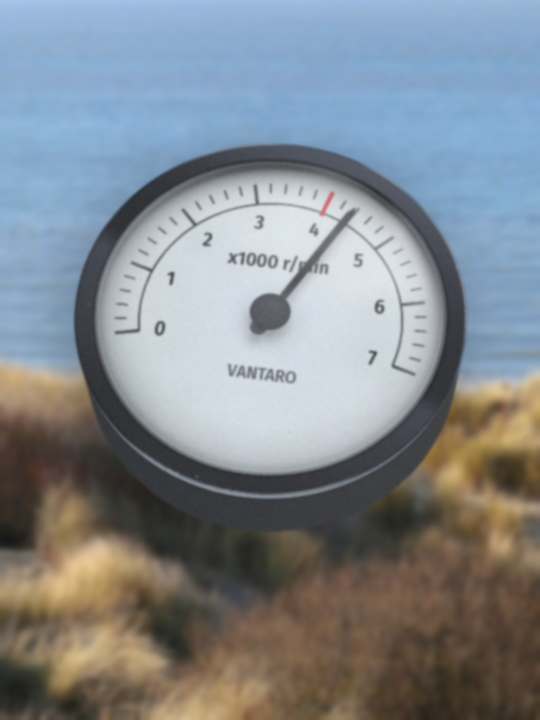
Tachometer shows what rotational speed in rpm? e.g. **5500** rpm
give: **4400** rpm
